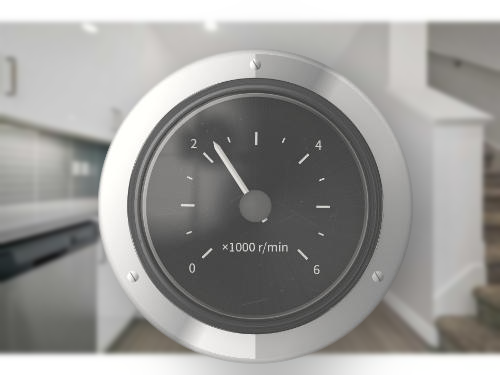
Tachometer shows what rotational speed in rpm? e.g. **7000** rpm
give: **2250** rpm
